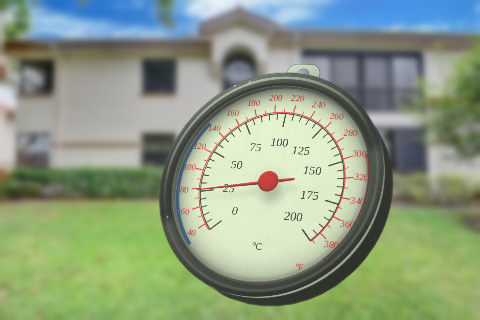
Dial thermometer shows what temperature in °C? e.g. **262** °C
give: **25** °C
